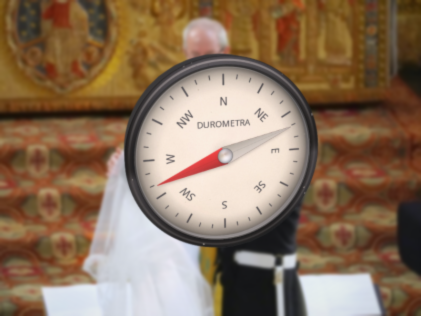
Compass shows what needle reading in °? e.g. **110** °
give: **250** °
